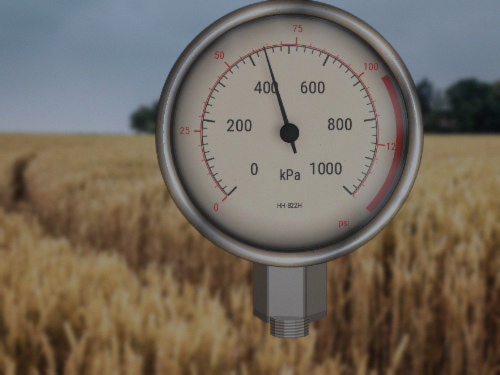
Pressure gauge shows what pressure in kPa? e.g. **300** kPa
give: **440** kPa
